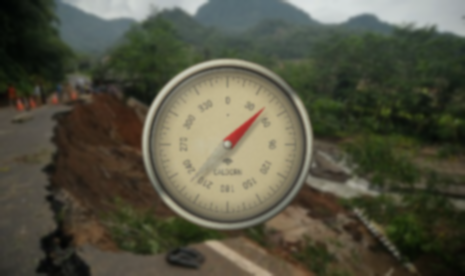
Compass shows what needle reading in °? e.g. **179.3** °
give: **45** °
